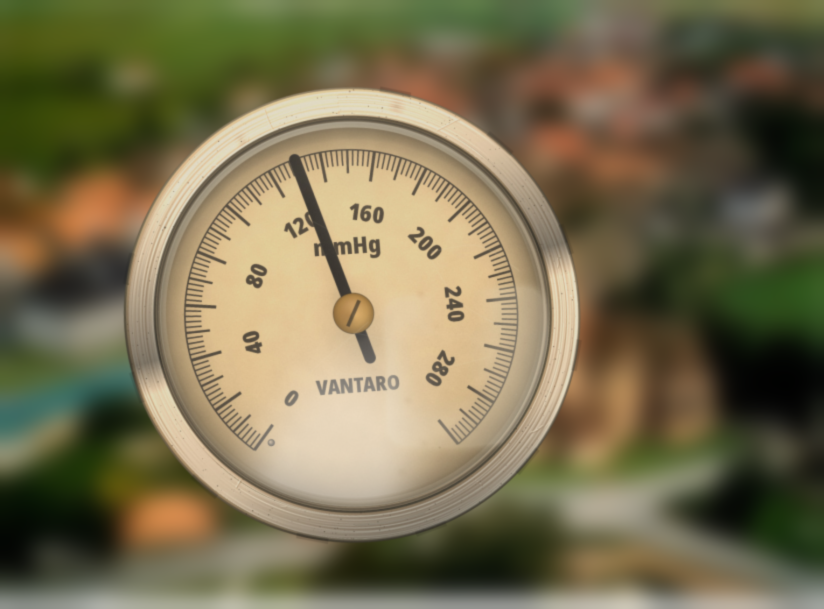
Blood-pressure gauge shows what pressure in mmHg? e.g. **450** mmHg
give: **130** mmHg
